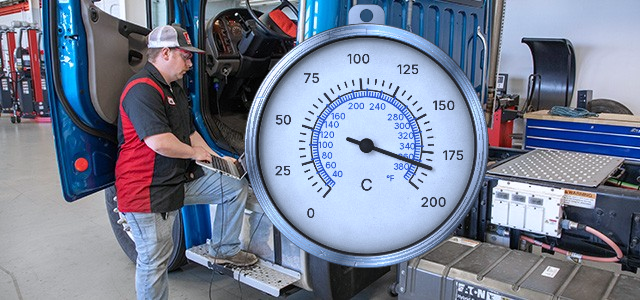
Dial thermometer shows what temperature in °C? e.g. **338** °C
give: **185** °C
